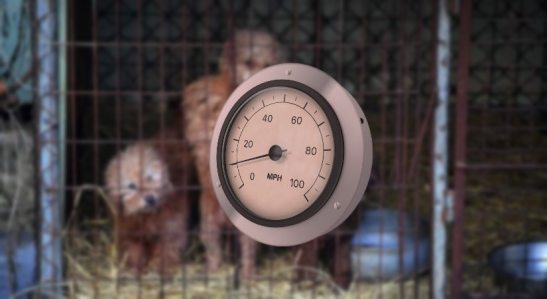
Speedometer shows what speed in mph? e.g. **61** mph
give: **10** mph
